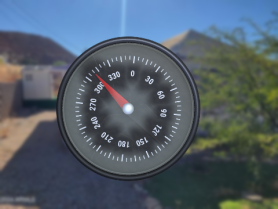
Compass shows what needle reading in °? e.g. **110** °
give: **310** °
